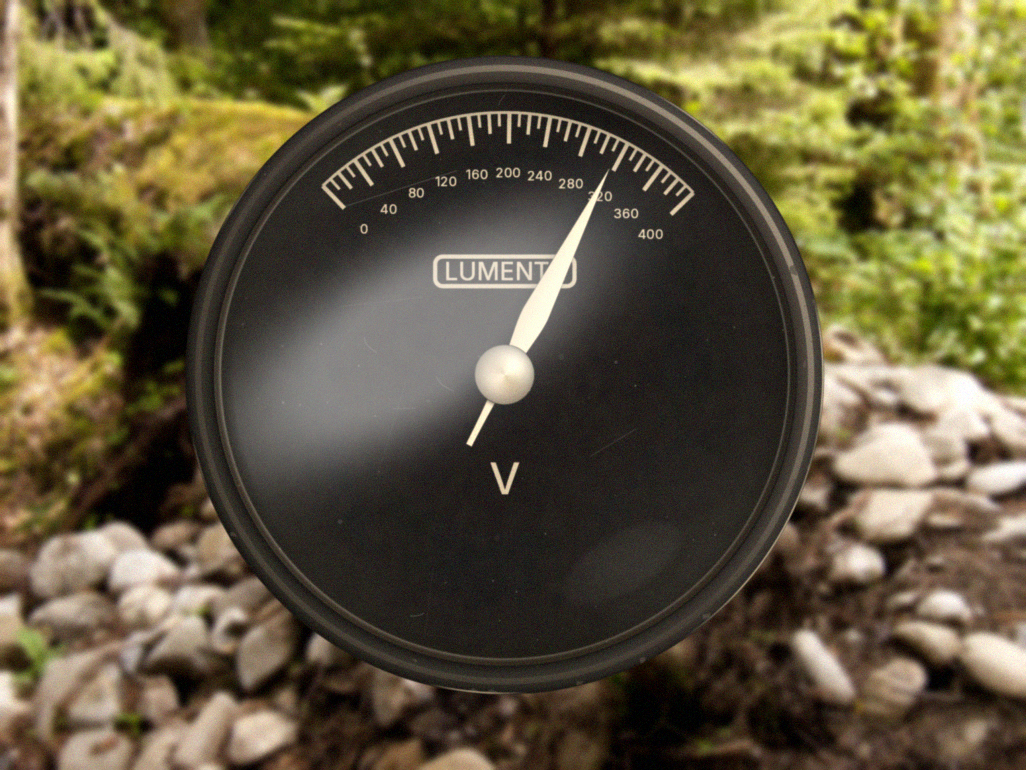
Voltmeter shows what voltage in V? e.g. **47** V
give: **315** V
